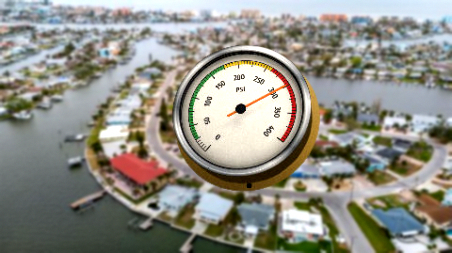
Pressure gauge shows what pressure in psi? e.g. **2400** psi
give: **300** psi
